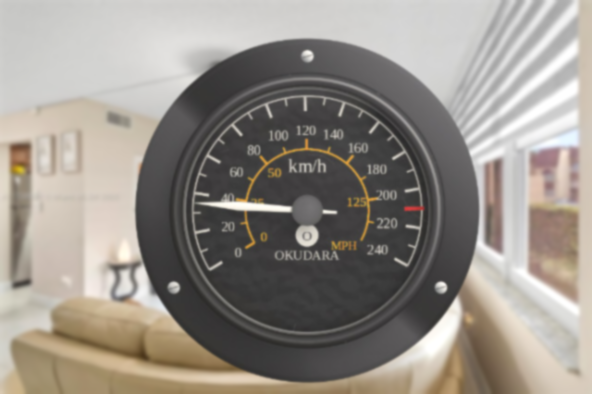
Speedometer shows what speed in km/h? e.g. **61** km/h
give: **35** km/h
